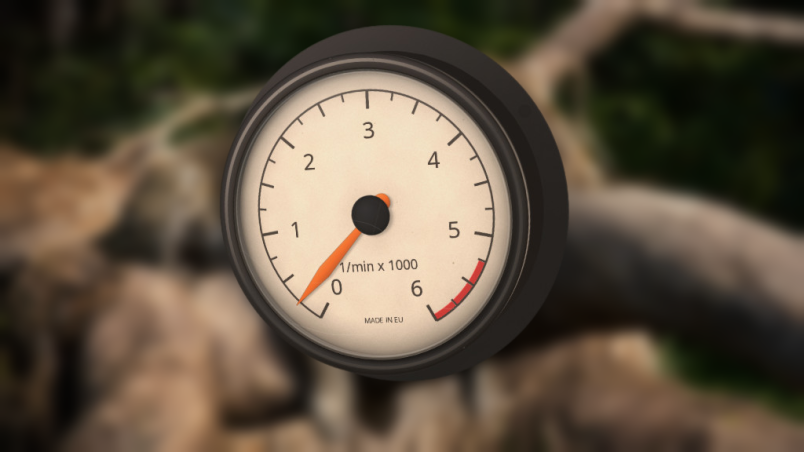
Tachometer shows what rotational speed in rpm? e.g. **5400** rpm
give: **250** rpm
